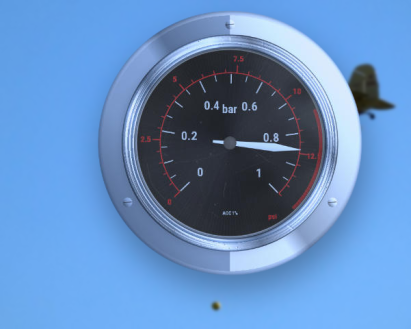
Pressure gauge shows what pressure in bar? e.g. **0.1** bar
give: **0.85** bar
